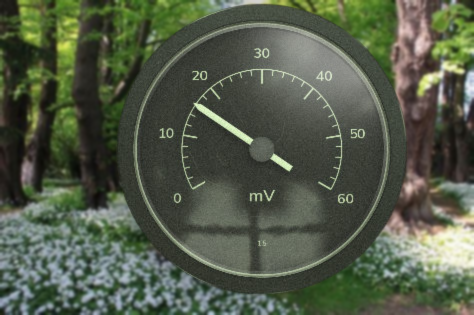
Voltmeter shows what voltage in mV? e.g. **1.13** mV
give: **16** mV
